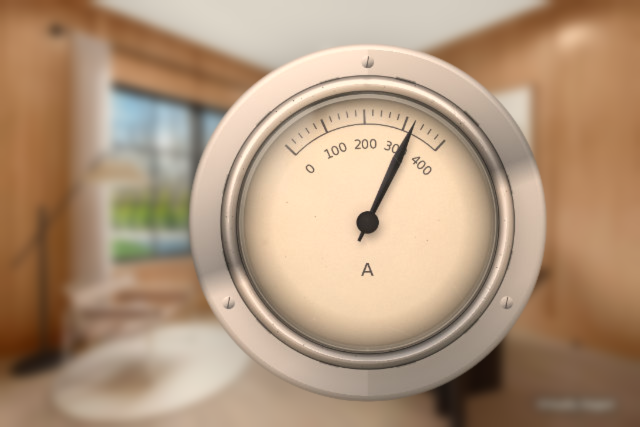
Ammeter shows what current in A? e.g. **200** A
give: **320** A
